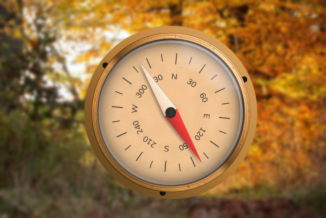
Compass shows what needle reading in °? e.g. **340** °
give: **142.5** °
